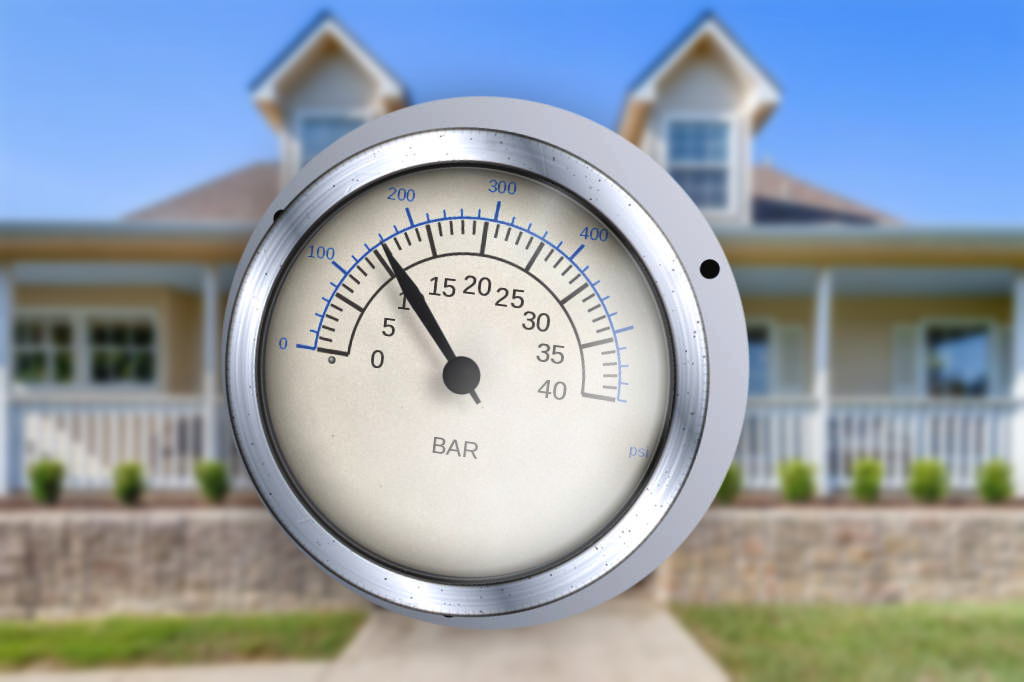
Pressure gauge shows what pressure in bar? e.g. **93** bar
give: **11** bar
